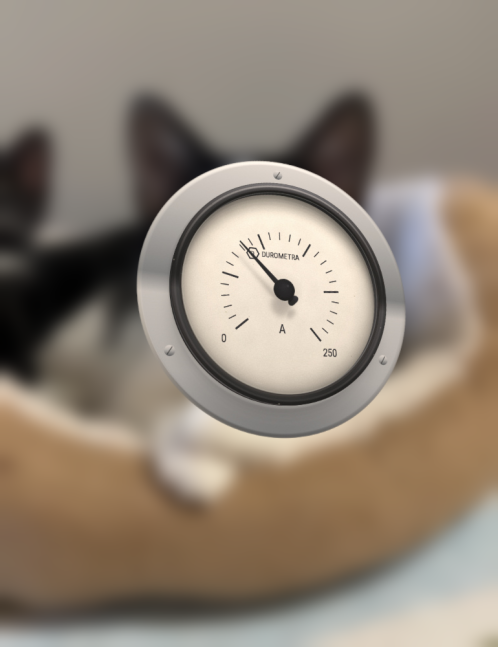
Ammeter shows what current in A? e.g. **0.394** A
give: **80** A
